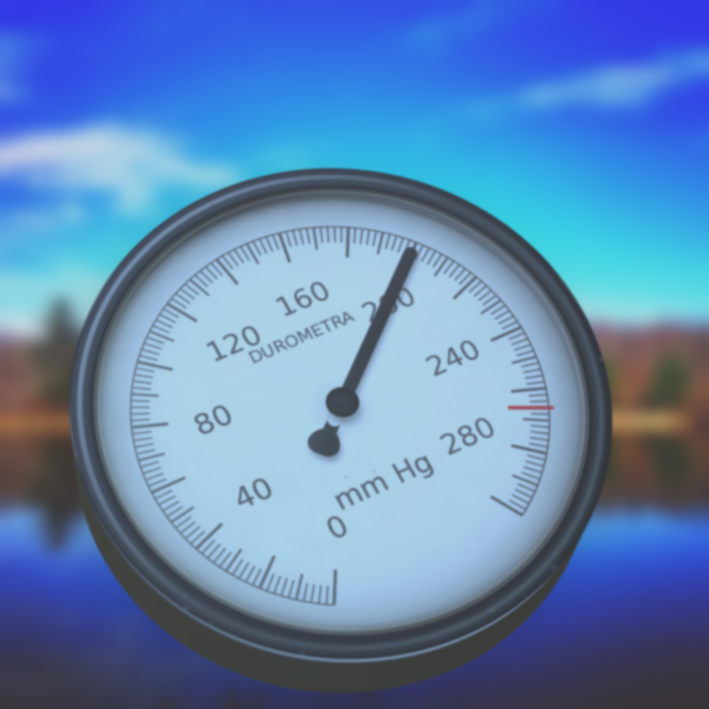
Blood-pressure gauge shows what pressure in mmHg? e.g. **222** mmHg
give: **200** mmHg
